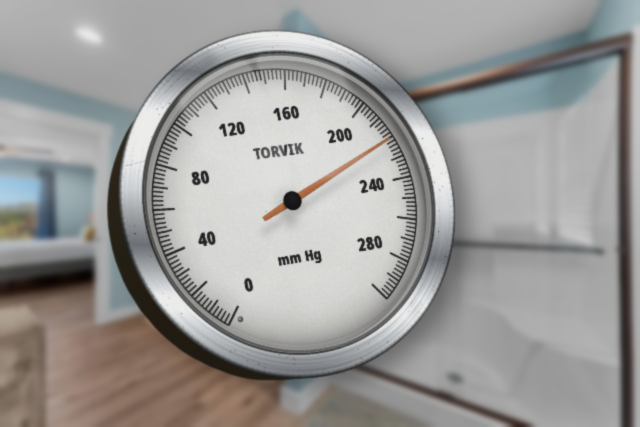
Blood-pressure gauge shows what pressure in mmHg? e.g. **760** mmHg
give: **220** mmHg
